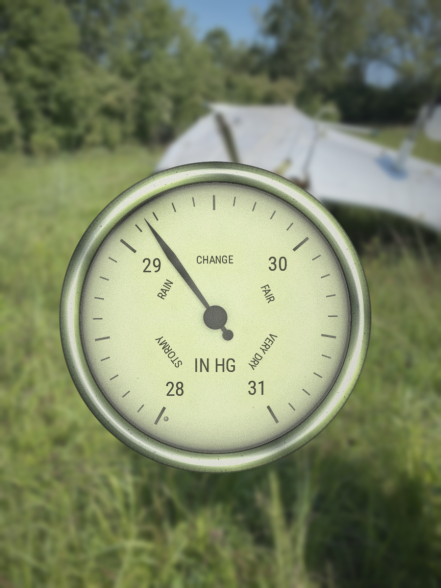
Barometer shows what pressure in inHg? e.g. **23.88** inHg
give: **29.15** inHg
